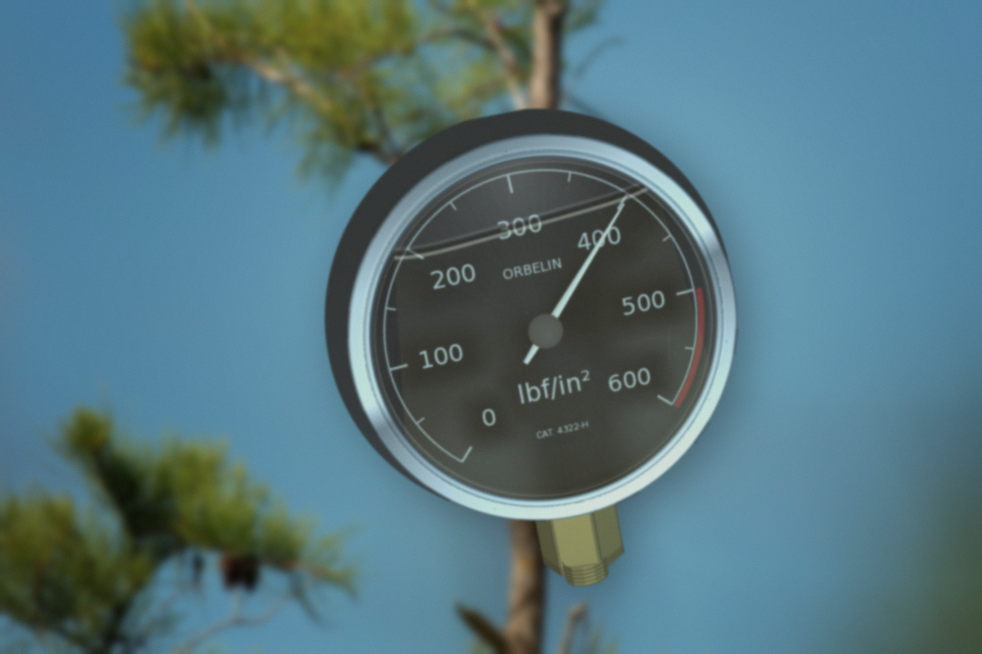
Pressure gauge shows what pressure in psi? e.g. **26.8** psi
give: **400** psi
